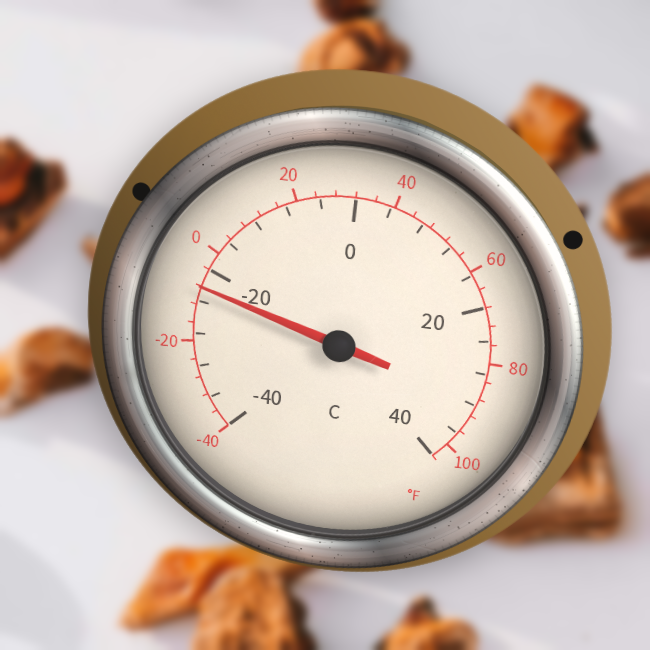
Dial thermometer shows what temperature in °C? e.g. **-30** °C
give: **-22** °C
